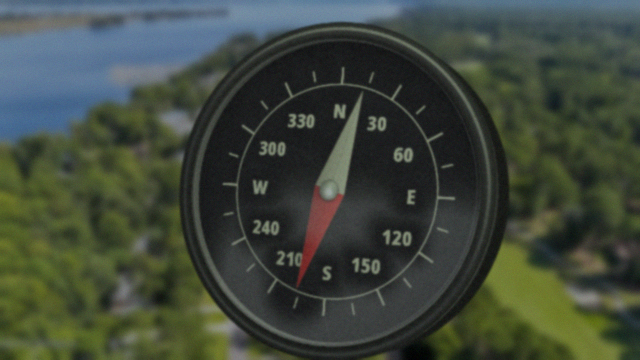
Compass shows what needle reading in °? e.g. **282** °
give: **195** °
